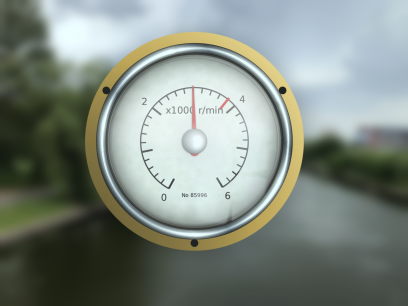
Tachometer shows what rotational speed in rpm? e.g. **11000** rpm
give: **3000** rpm
